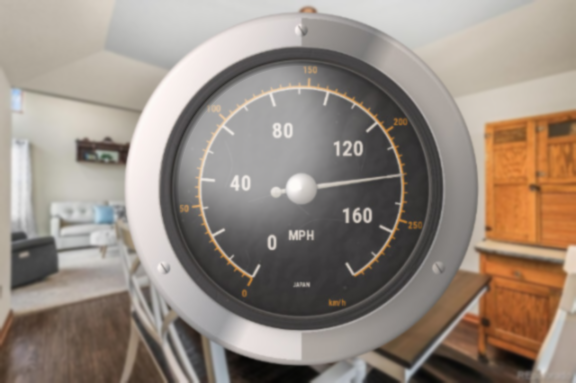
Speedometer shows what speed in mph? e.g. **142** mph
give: **140** mph
